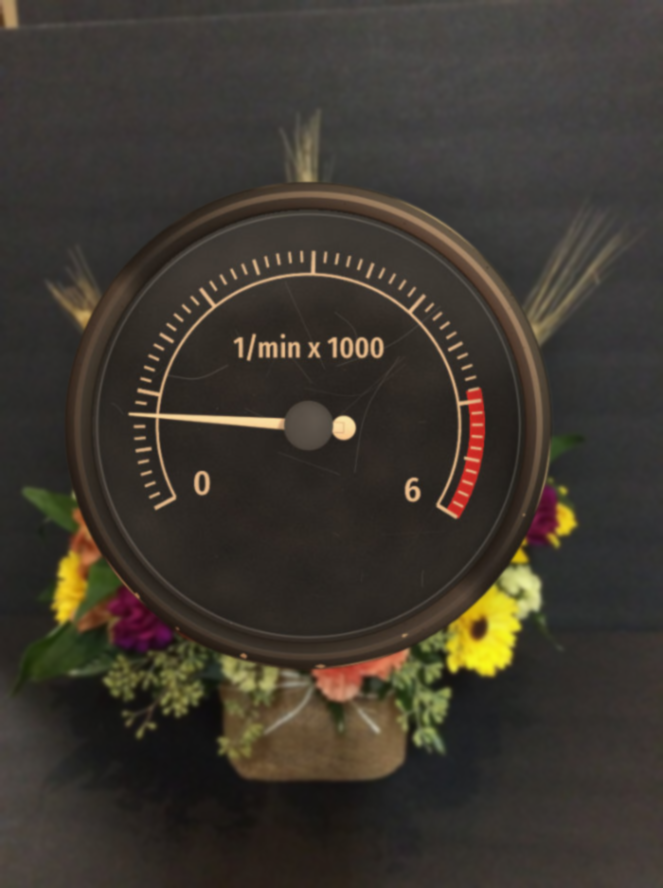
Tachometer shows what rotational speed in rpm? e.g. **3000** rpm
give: **800** rpm
